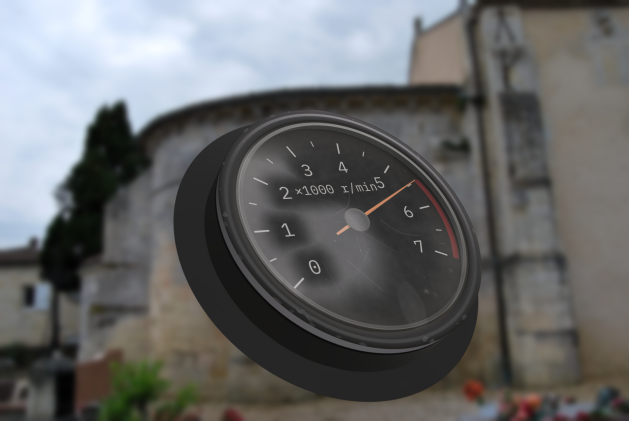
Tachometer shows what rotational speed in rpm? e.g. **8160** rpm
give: **5500** rpm
